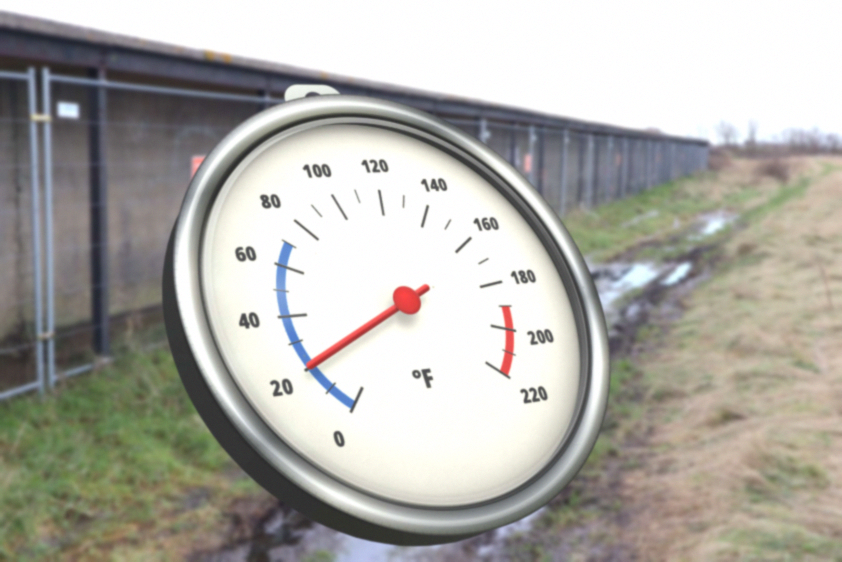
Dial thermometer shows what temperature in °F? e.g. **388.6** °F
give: **20** °F
